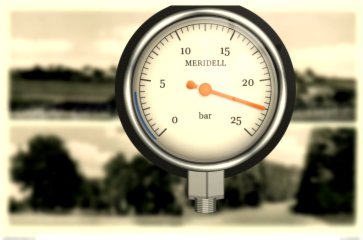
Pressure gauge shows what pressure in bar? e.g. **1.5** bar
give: **22.5** bar
